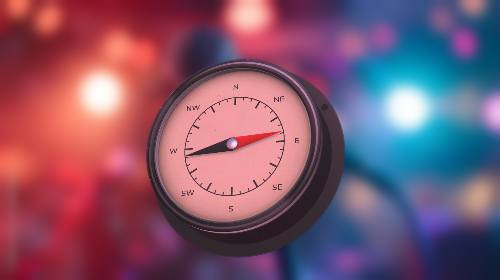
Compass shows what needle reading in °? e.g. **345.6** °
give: **80** °
